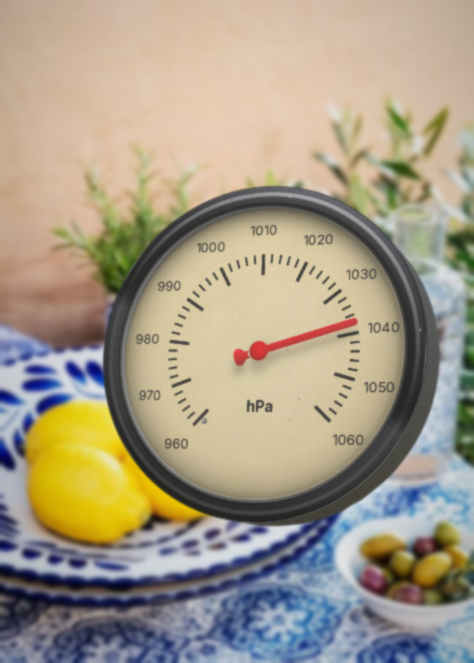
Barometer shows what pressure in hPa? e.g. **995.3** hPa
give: **1038** hPa
